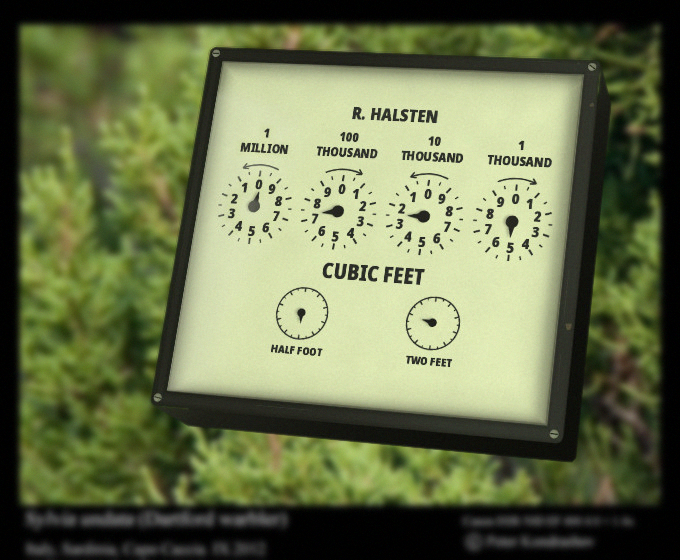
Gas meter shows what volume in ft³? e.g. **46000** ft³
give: **972500** ft³
